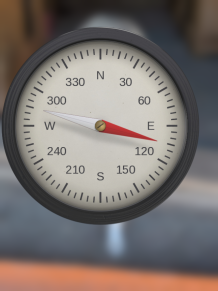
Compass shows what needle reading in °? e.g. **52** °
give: **105** °
